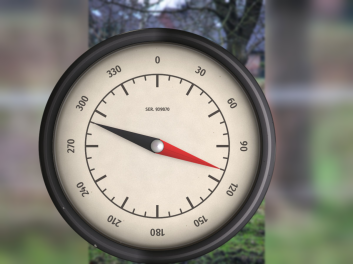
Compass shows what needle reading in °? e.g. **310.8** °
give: **110** °
